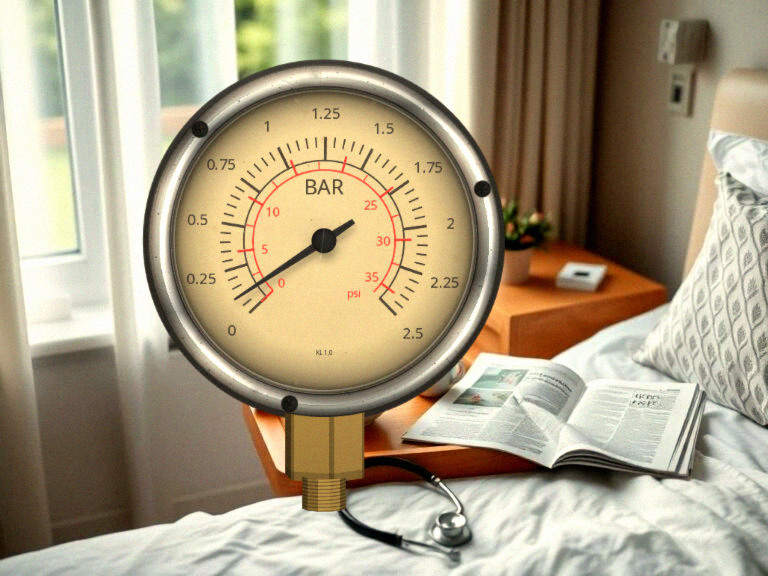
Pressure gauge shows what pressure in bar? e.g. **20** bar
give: **0.1** bar
